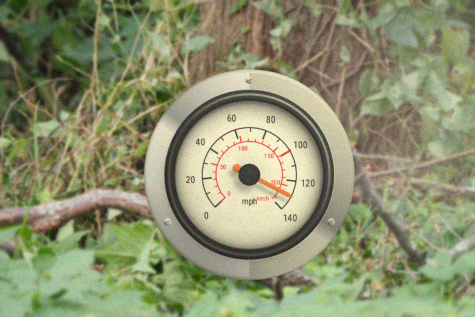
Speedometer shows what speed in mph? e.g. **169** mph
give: **130** mph
